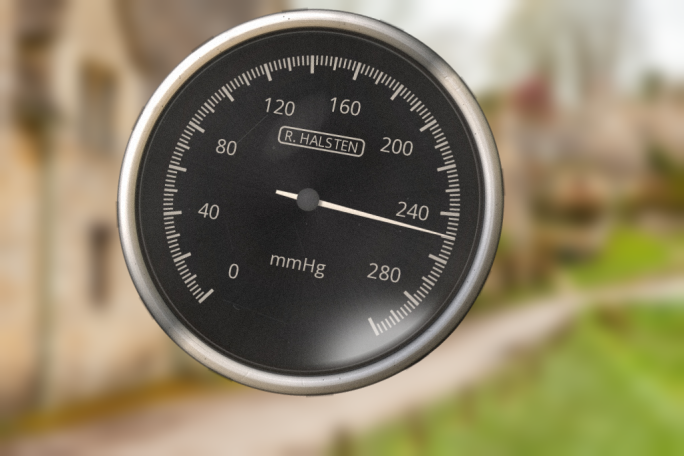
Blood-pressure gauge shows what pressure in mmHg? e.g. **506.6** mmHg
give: **250** mmHg
